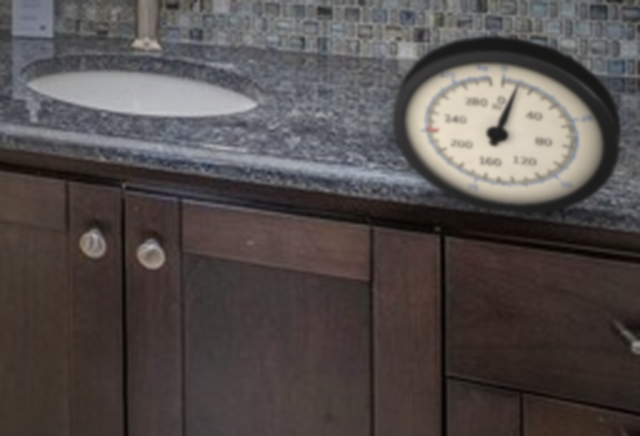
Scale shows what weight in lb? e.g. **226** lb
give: **10** lb
